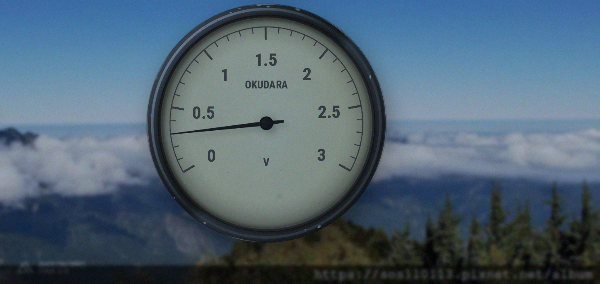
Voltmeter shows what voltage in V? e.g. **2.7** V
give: **0.3** V
